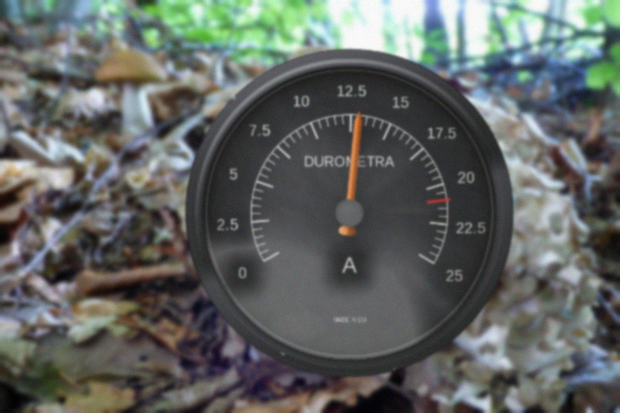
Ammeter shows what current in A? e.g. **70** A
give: **13** A
